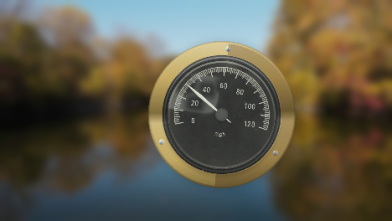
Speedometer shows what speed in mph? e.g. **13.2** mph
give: **30** mph
